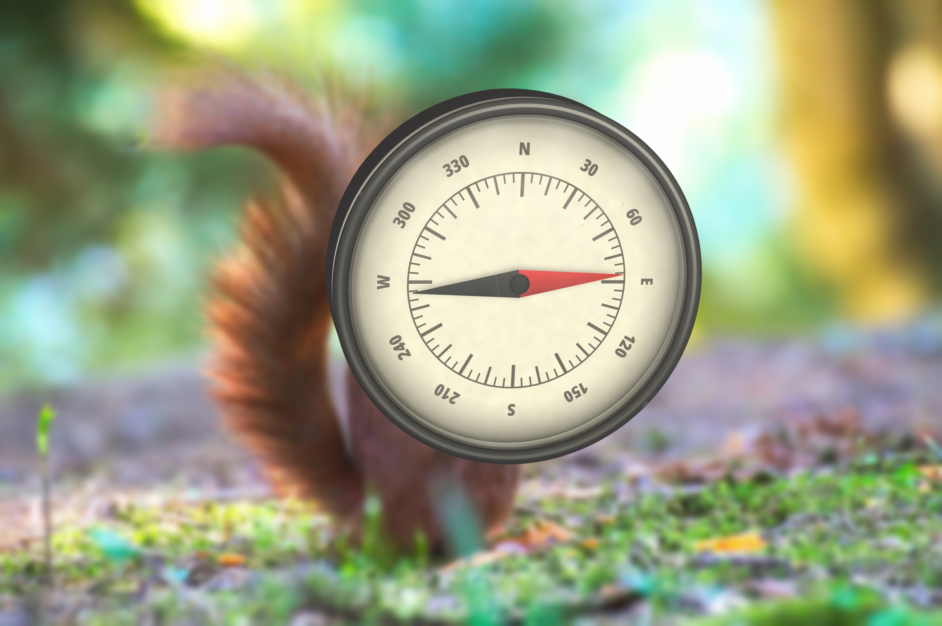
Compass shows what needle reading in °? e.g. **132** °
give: **85** °
